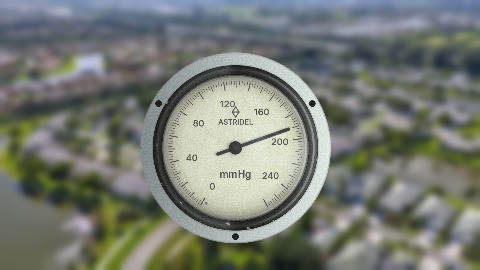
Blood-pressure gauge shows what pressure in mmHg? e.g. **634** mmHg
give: **190** mmHg
